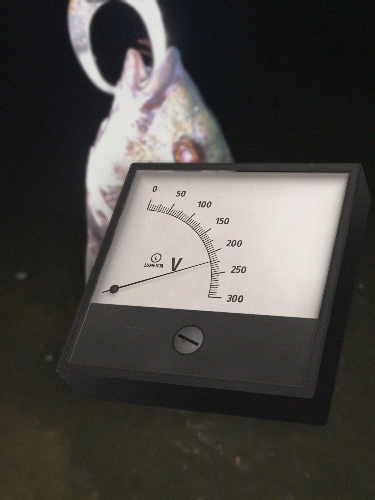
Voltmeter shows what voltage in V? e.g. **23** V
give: **225** V
